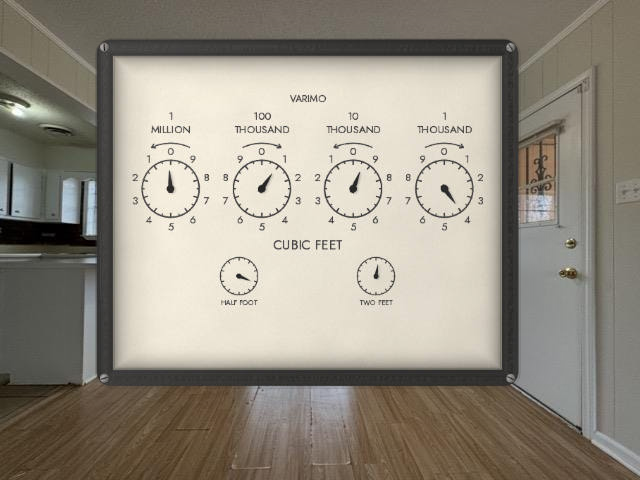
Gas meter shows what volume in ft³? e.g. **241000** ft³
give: **9400** ft³
